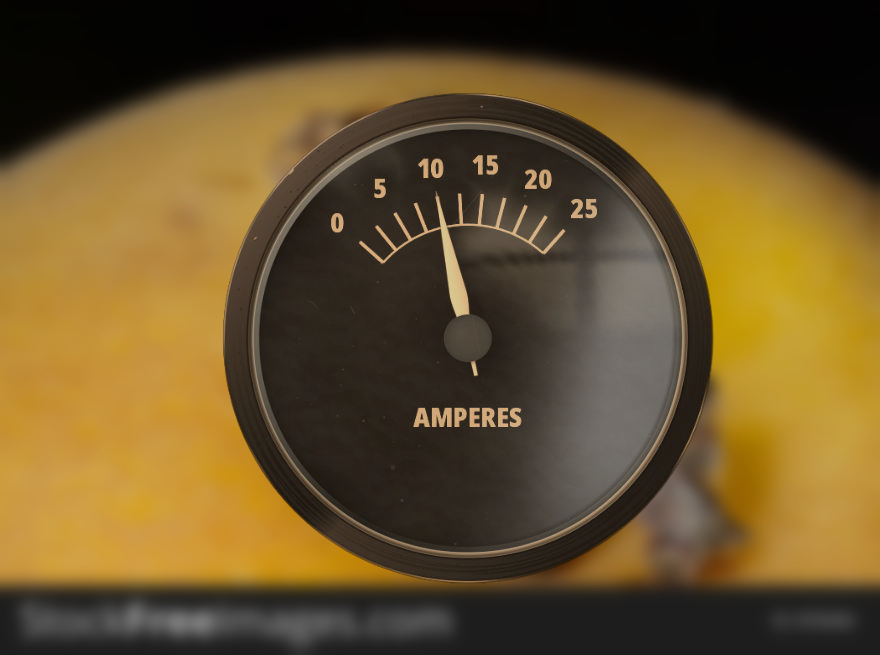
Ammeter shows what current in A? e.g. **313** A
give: **10** A
